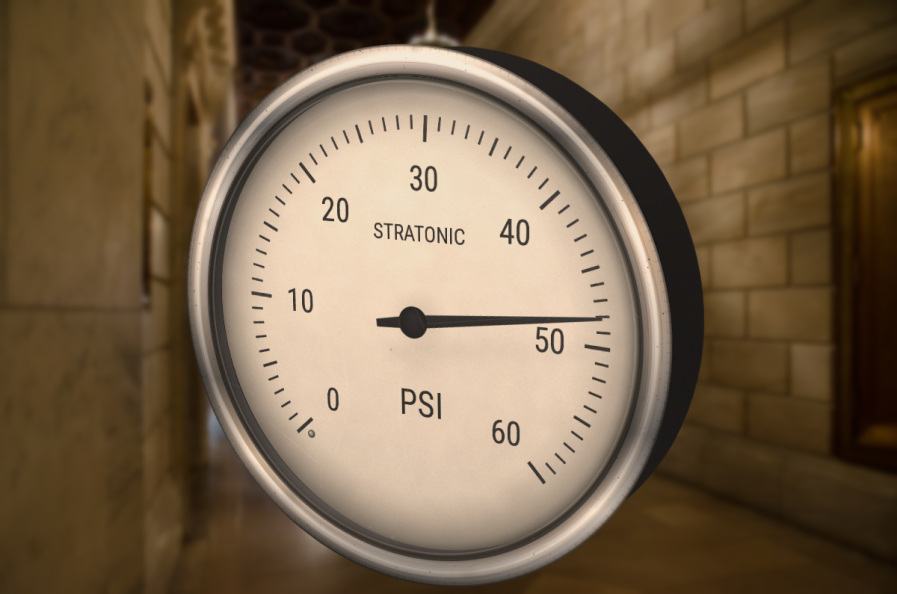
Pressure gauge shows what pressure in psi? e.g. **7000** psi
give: **48** psi
